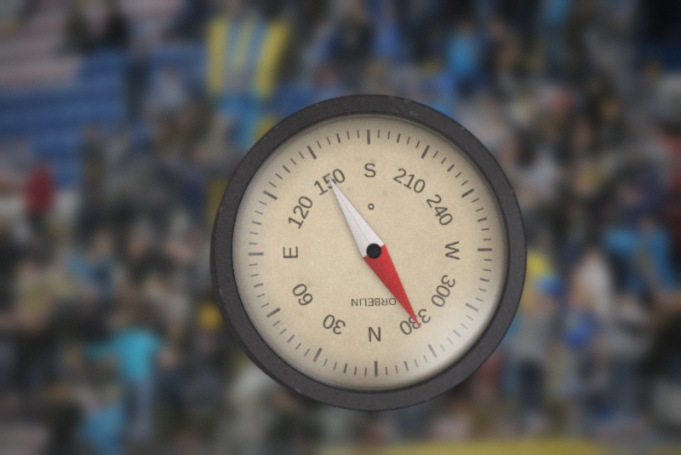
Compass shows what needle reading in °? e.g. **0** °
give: **330** °
